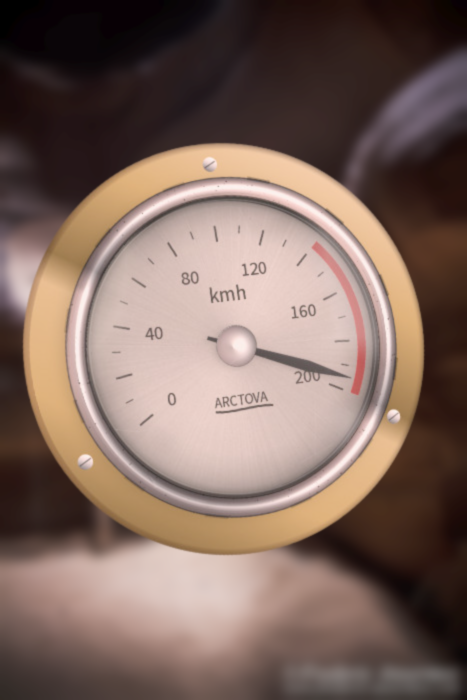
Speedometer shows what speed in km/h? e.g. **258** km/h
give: **195** km/h
